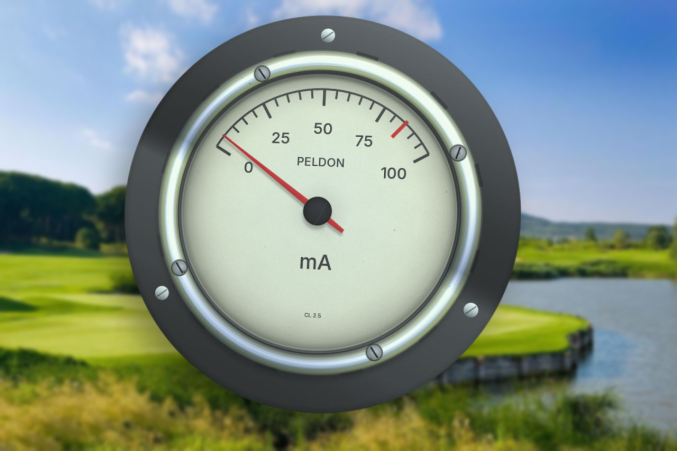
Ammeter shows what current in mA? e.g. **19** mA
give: **5** mA
